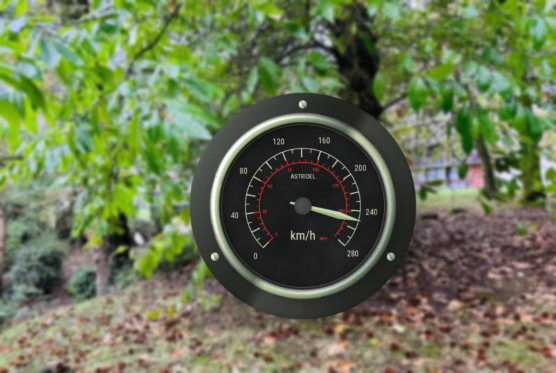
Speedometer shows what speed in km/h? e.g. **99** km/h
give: **250** km/h
